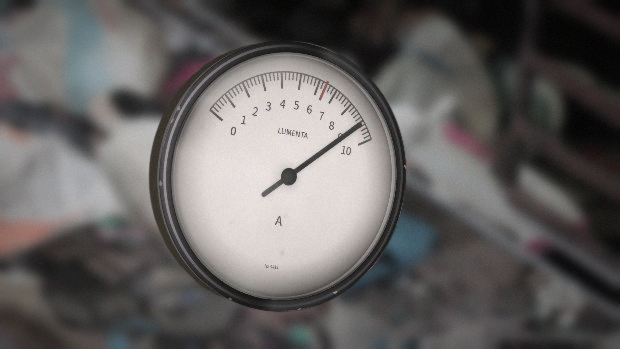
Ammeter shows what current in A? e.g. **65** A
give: **9** A
